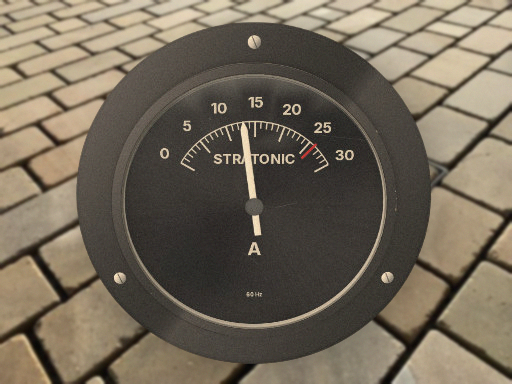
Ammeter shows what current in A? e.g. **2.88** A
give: **13** A
